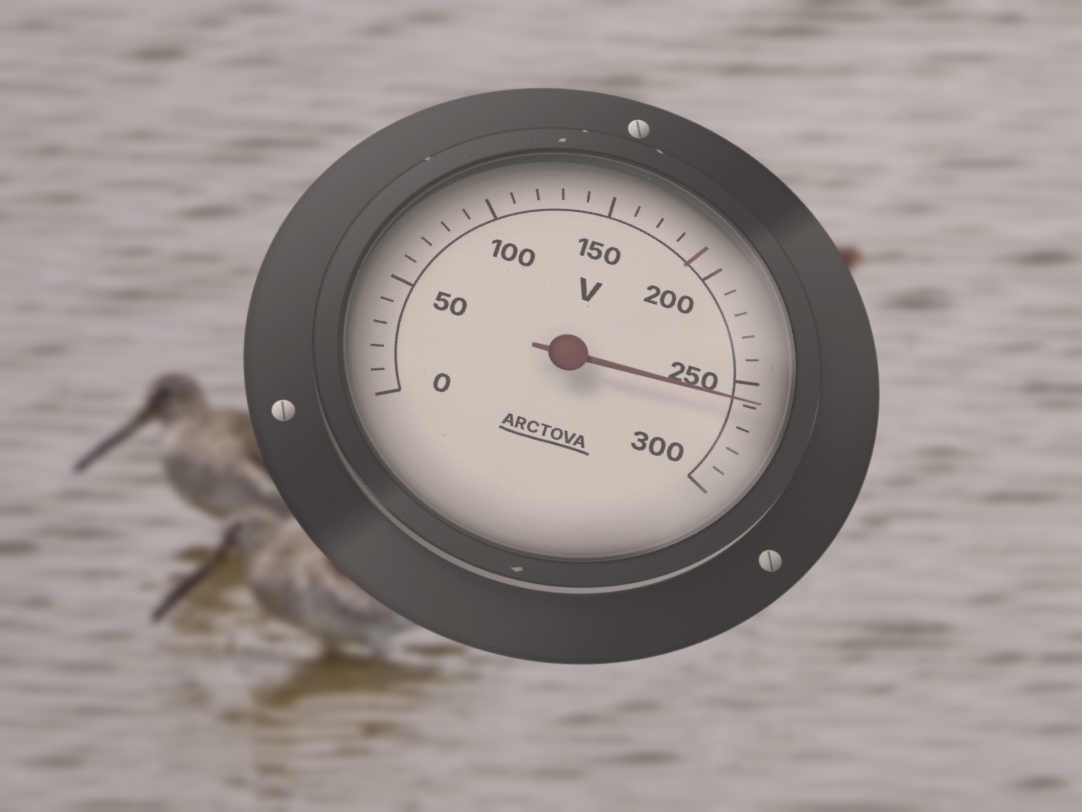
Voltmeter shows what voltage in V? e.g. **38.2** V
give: **260** V
